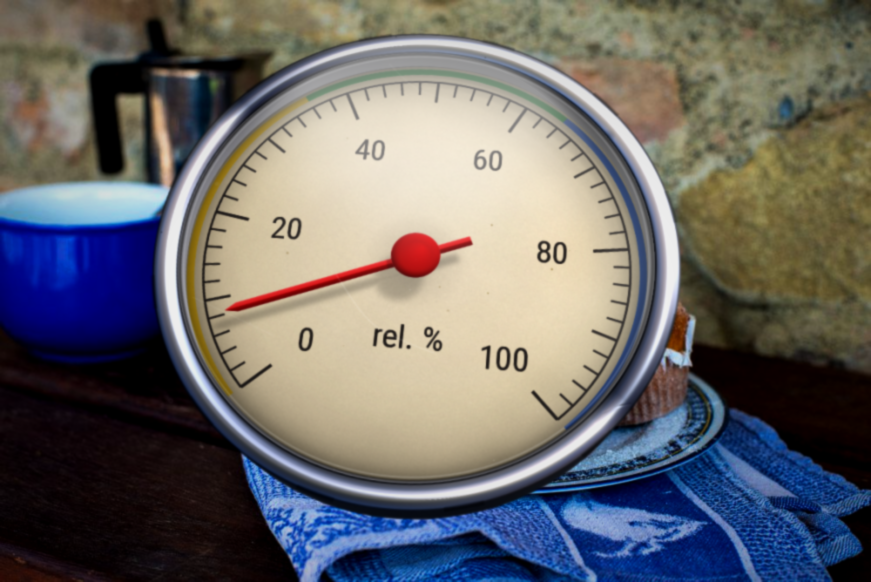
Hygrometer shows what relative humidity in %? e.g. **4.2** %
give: **8** %
